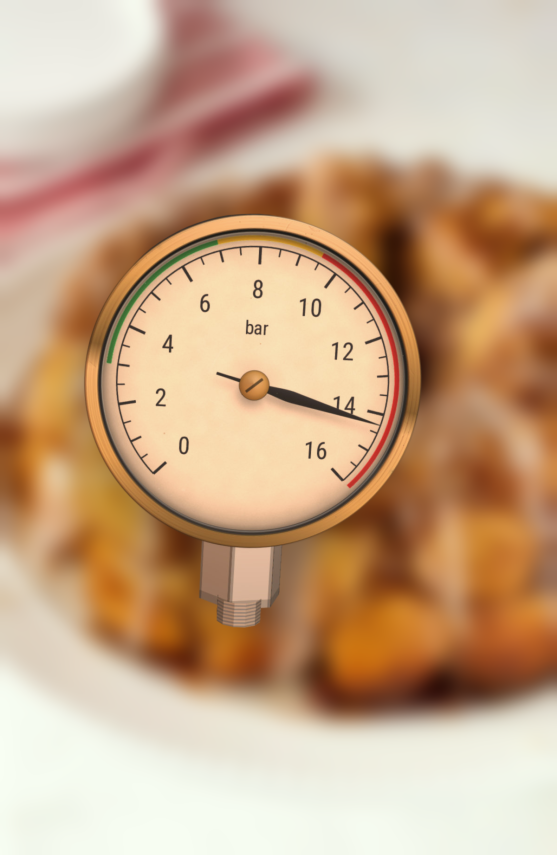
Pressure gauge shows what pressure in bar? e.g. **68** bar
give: **14.25** bar
